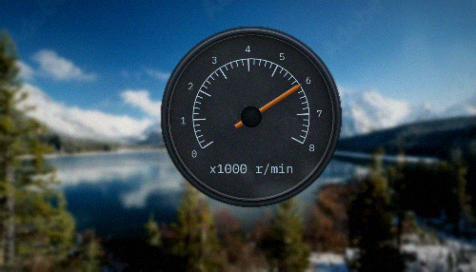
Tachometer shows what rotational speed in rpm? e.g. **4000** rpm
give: **6000** rpm
